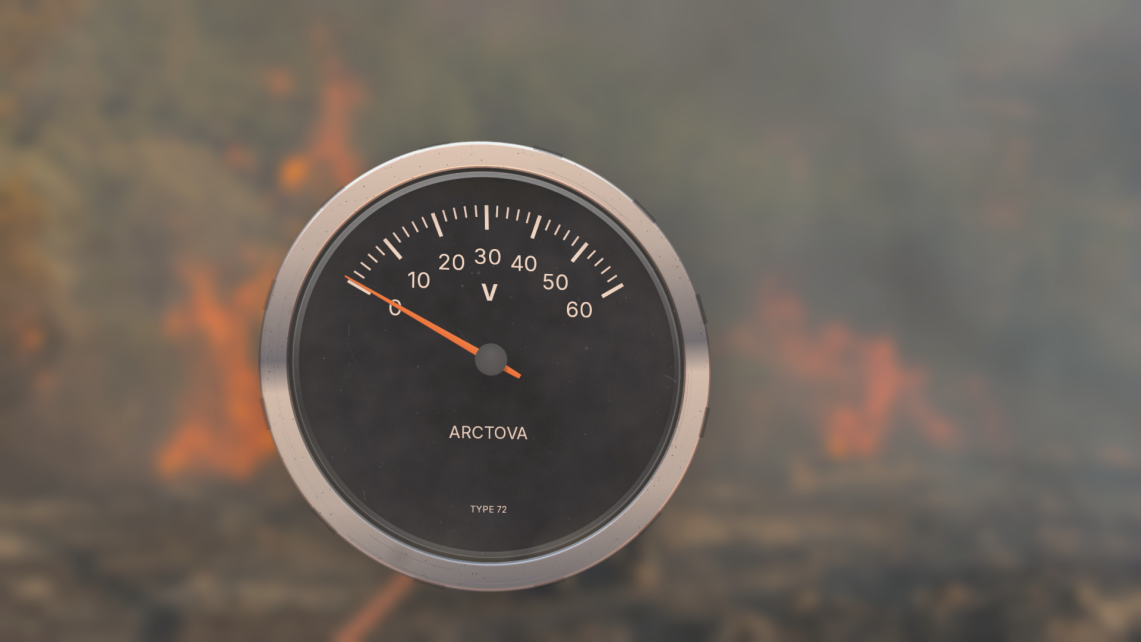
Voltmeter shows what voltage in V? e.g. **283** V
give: **0** V
